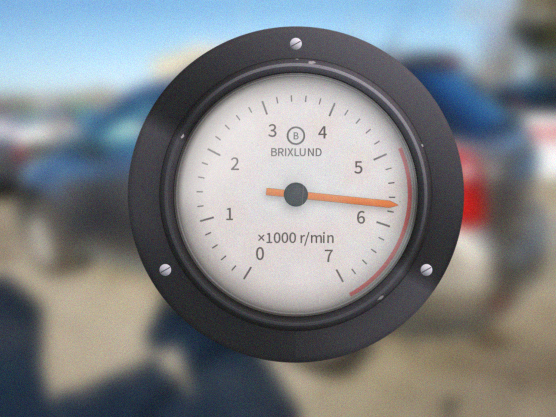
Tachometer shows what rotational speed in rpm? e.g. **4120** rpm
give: **5700** rpm
